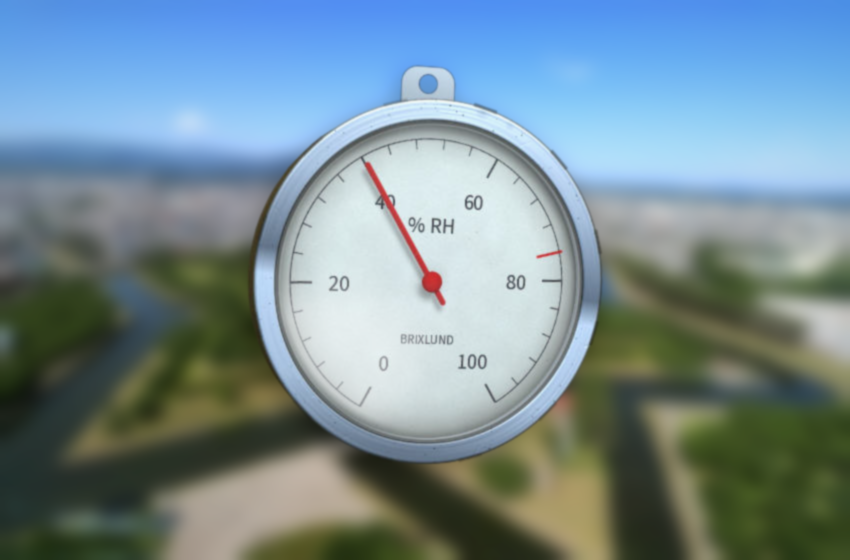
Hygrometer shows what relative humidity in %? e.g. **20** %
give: **40** %
